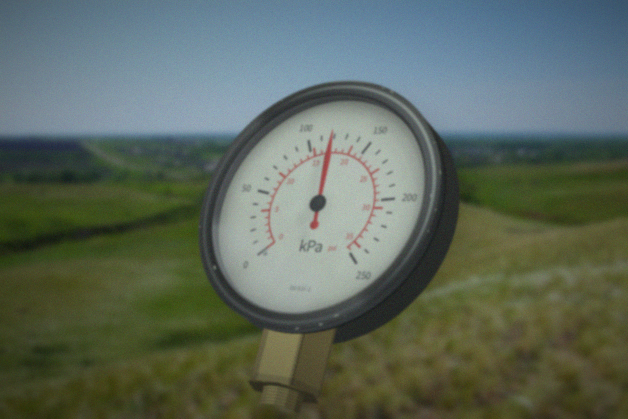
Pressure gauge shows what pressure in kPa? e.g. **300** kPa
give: **120** kPa
